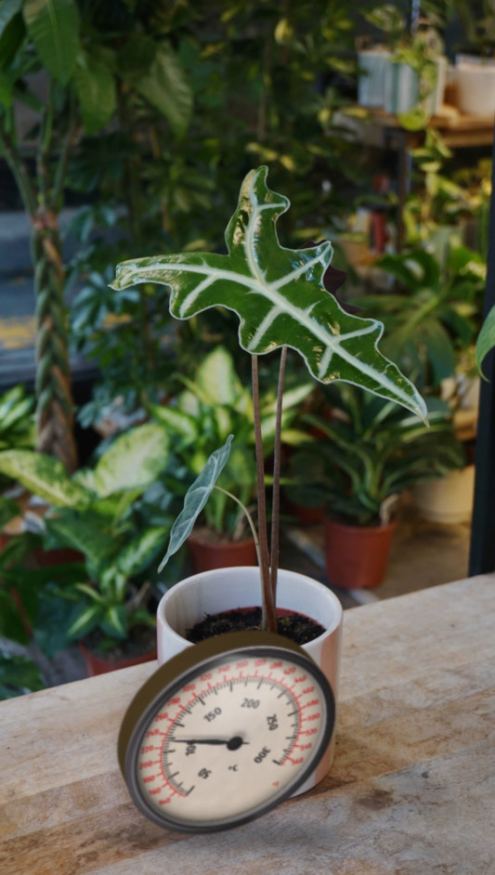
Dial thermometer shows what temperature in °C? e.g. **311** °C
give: **112.5** °C
